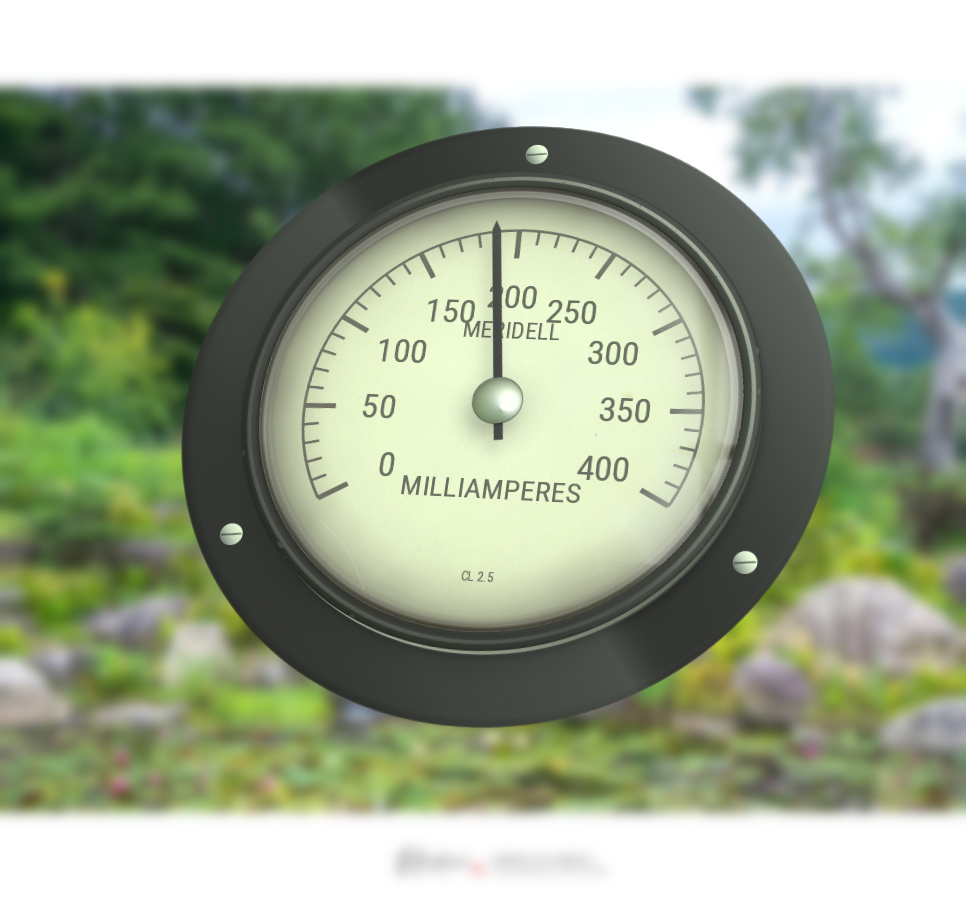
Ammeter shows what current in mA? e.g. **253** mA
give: **190** mA
